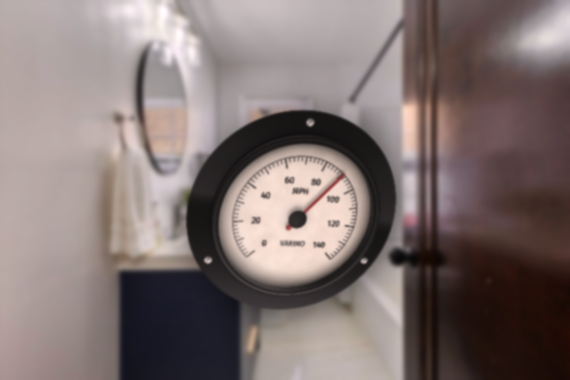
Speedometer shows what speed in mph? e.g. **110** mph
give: **90** mph
